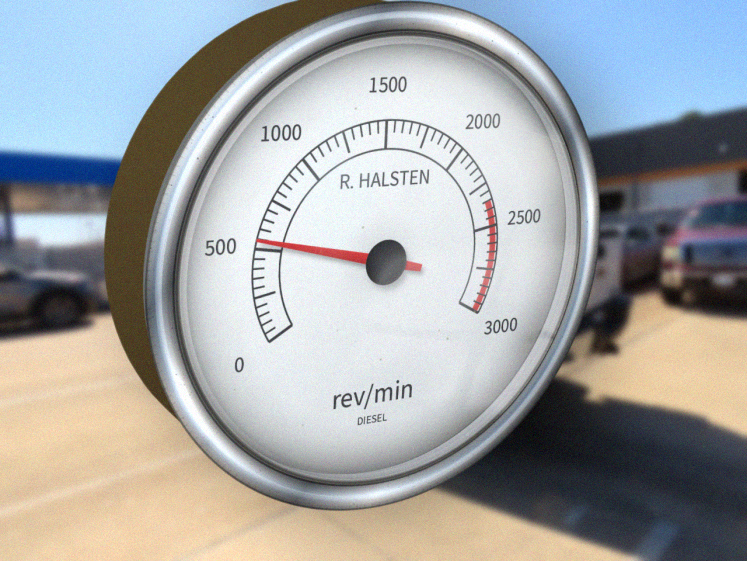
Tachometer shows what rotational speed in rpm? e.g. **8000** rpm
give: **550** rpm
